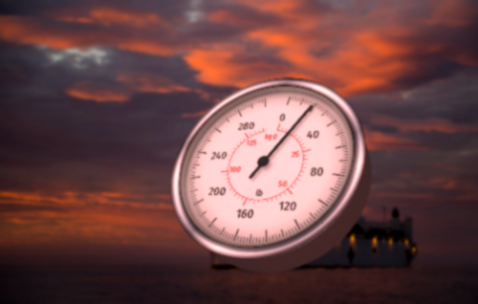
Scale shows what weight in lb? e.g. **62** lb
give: **20** lb
